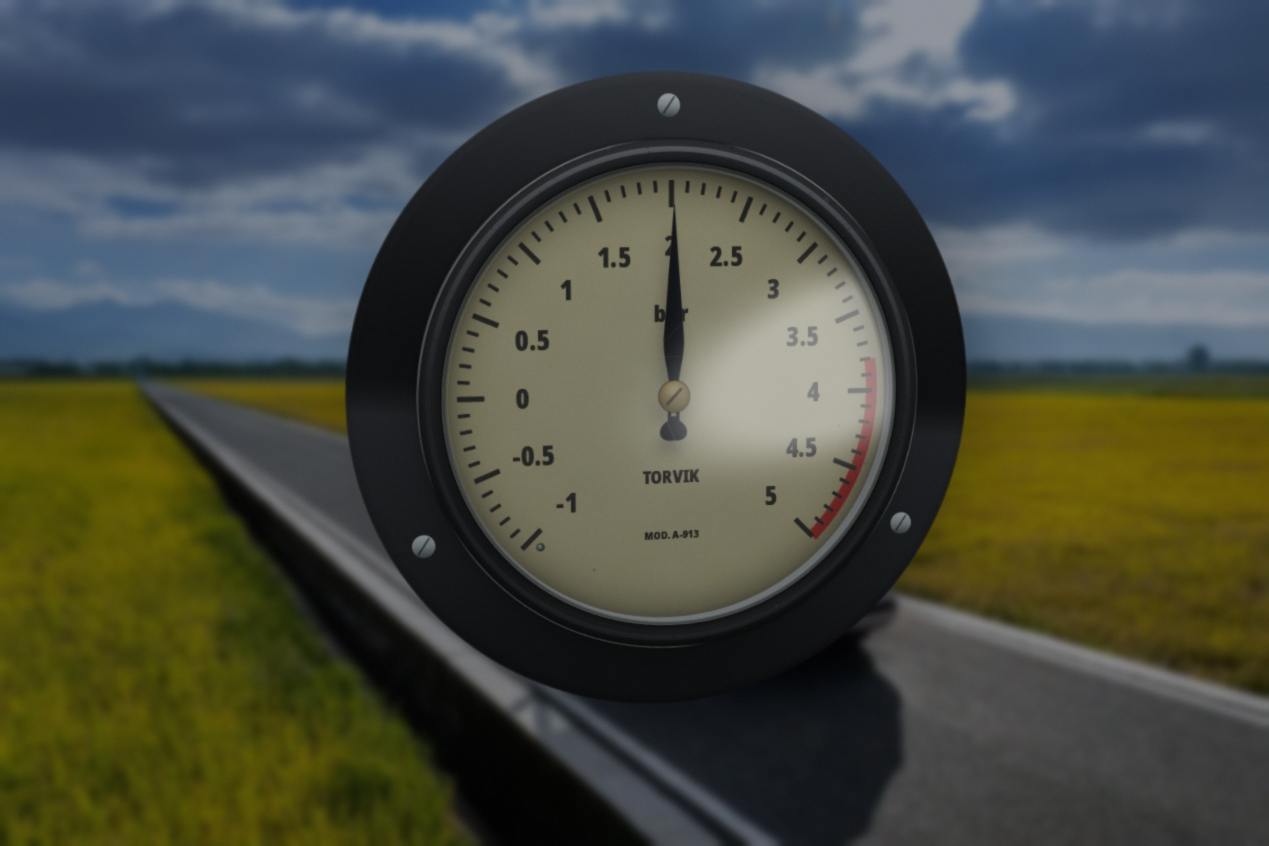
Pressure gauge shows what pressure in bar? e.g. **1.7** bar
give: **2** bar
